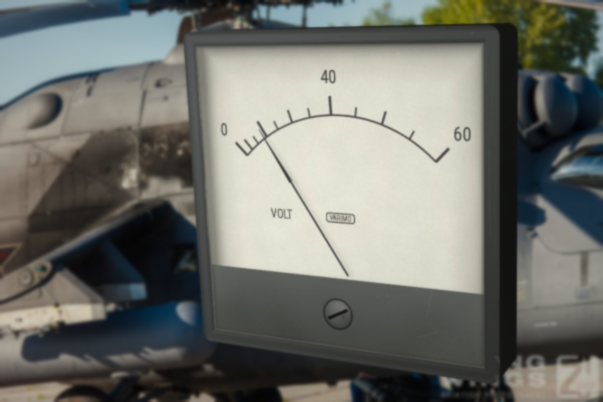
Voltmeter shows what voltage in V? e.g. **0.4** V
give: **20** V
